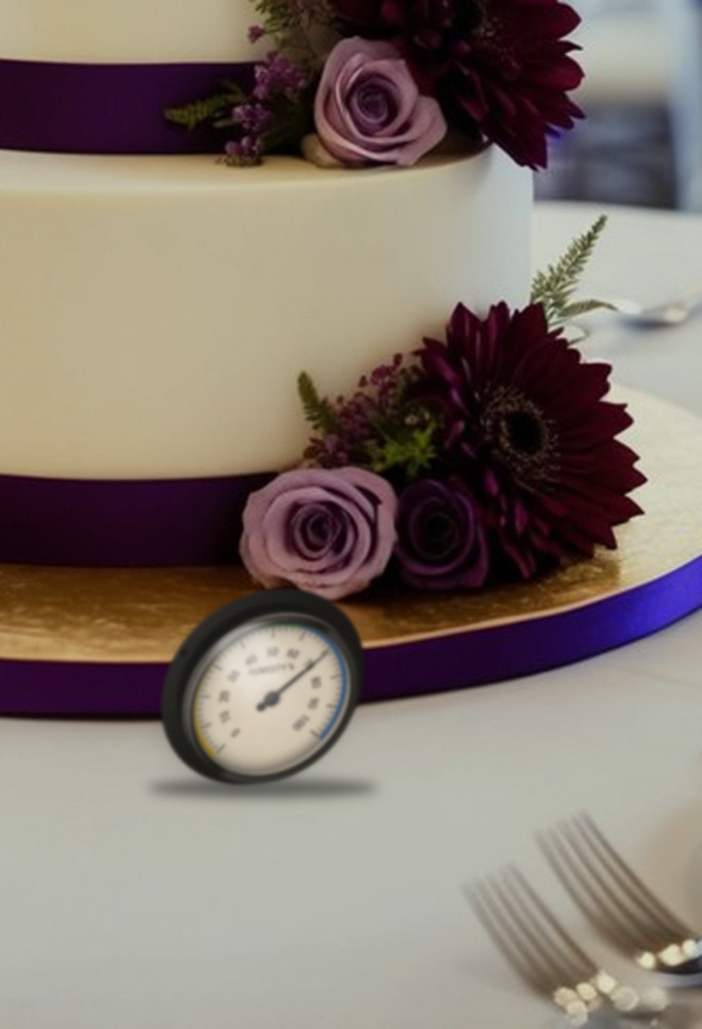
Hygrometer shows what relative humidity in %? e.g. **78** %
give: **70** %
